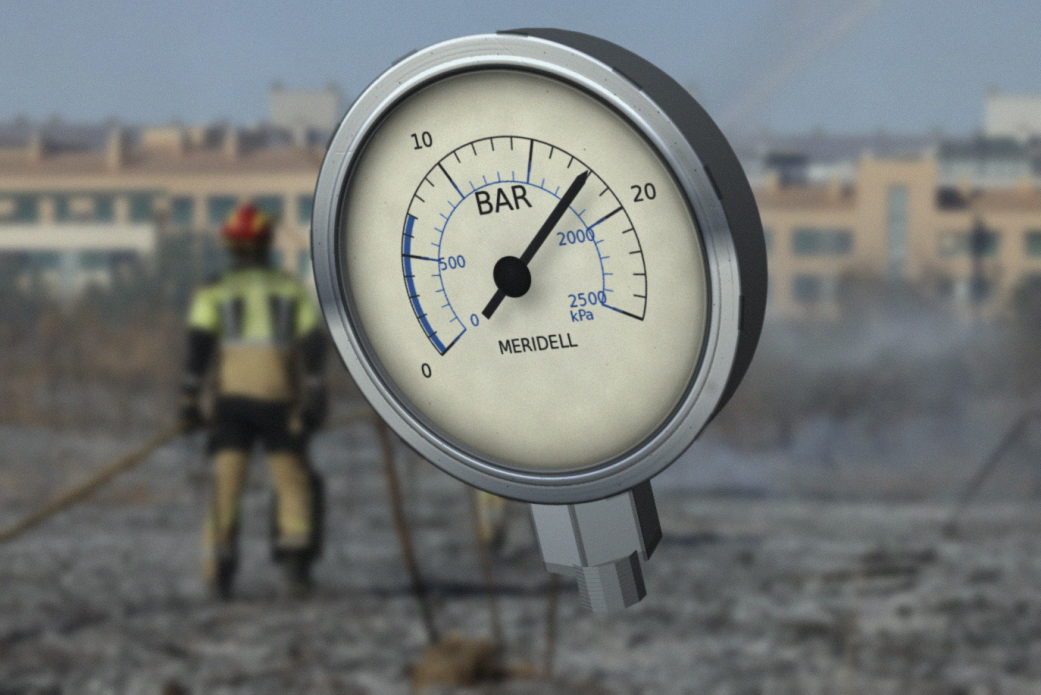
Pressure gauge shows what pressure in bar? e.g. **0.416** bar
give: **18** bar
